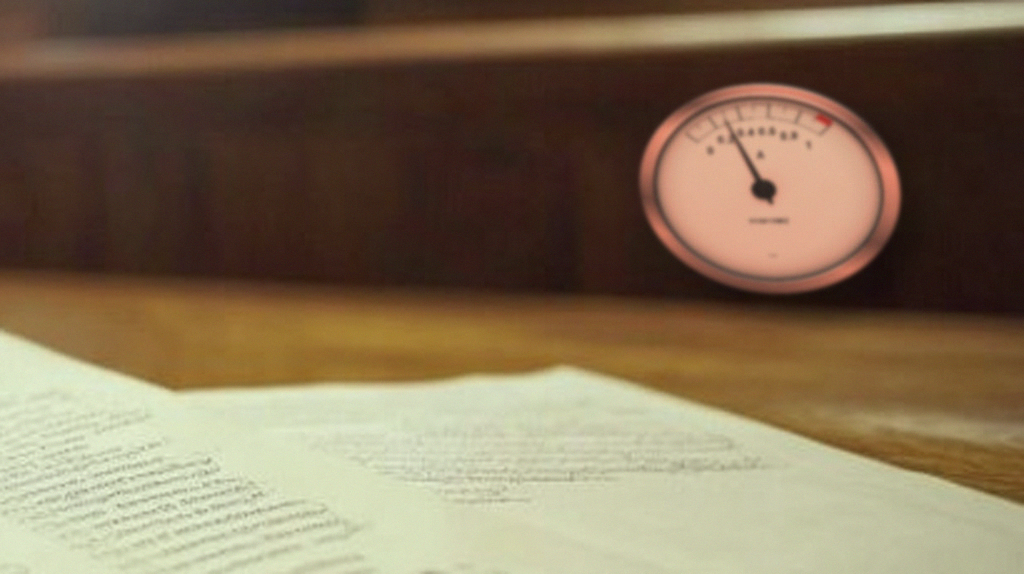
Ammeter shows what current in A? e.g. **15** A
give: **0.3** A
